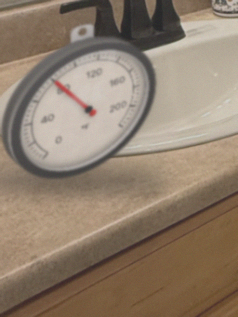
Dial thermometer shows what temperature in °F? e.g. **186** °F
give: **80** °F
